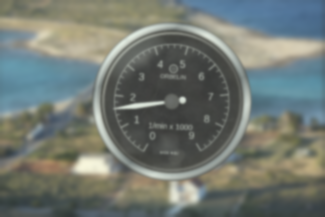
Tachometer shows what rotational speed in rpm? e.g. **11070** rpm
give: **1600** rpm
